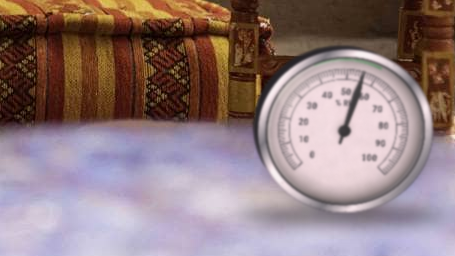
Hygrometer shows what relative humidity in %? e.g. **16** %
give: **55** %
